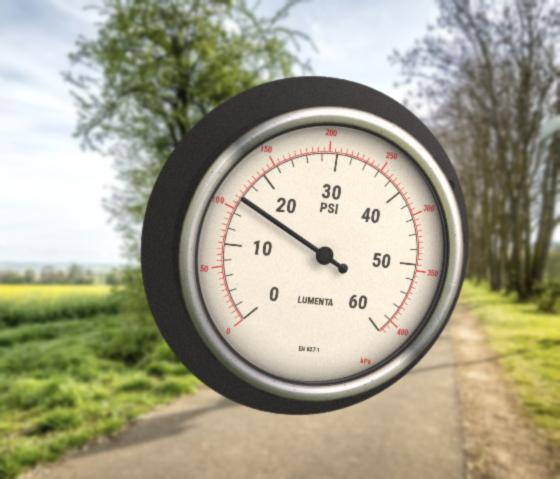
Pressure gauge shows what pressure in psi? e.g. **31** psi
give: **16** psi
